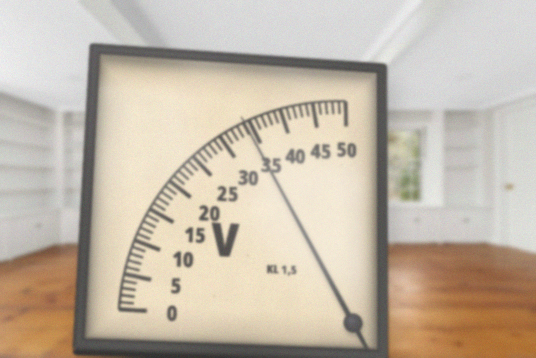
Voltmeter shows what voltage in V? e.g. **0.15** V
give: **34** V
